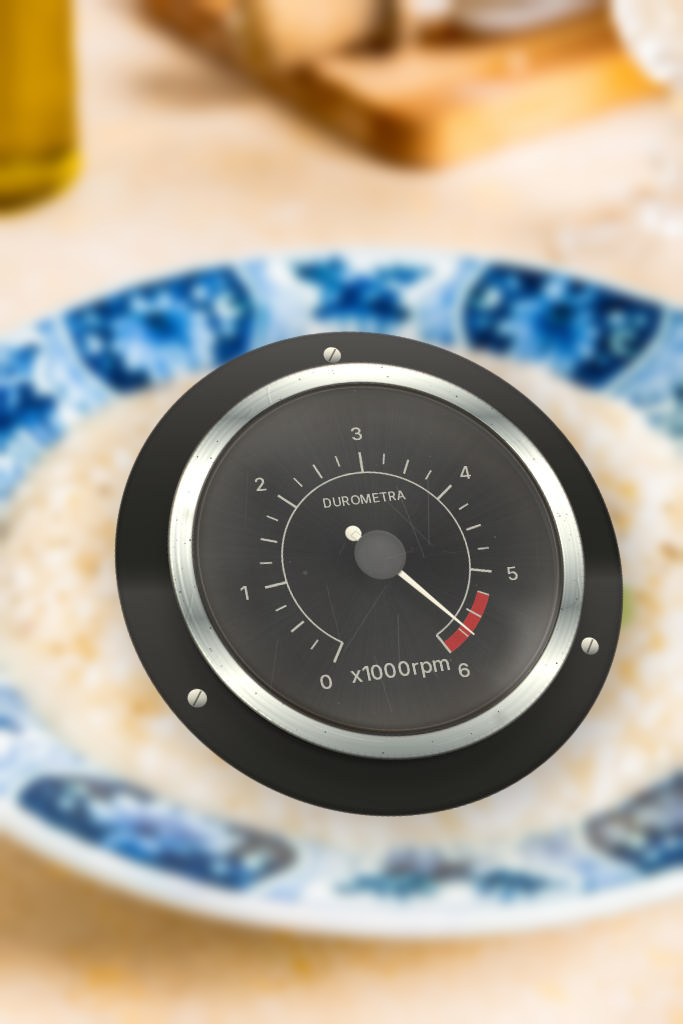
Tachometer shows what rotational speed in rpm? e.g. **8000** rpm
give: **5750** rpm
